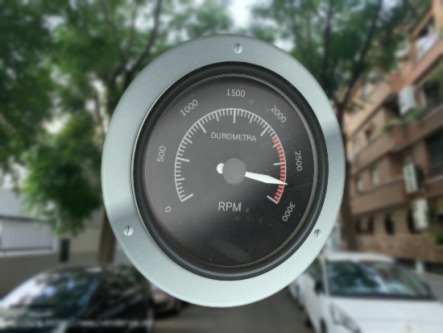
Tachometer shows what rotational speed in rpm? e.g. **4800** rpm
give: **2750** rpm
